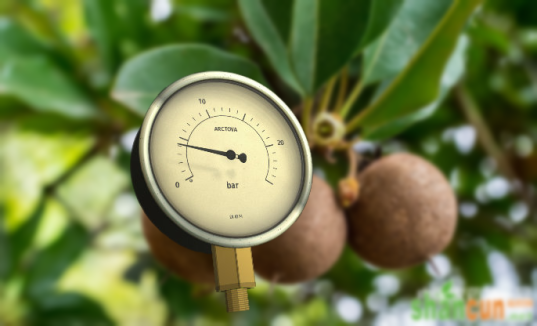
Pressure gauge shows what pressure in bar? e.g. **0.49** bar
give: **4** bar
